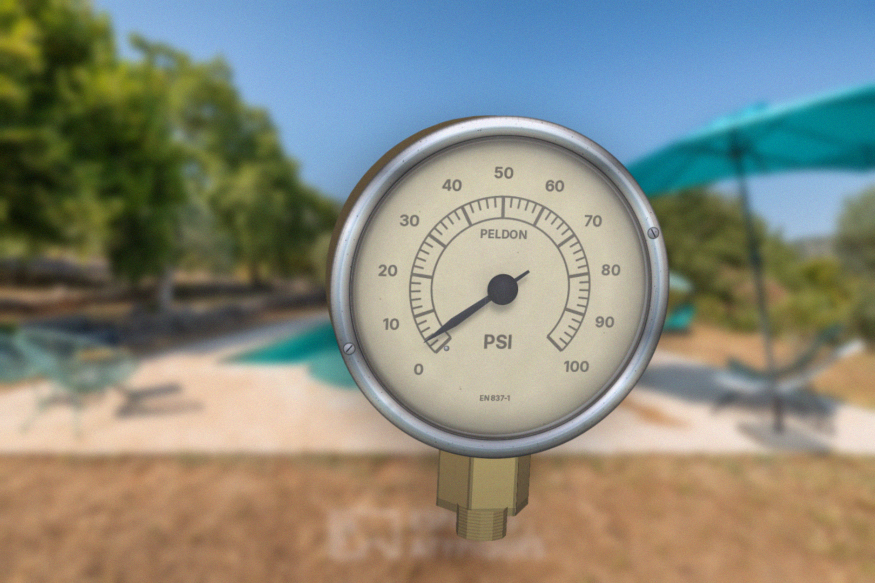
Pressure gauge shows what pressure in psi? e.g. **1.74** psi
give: **4** psi
